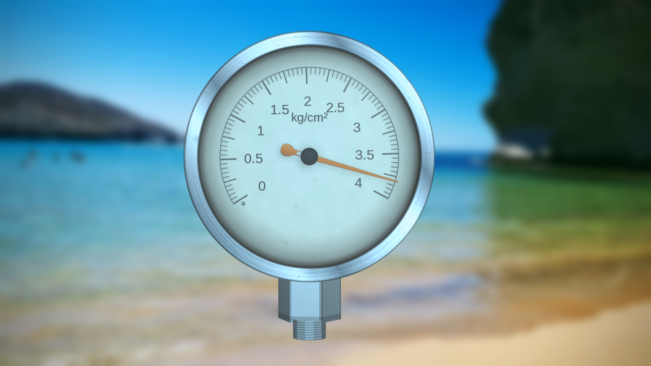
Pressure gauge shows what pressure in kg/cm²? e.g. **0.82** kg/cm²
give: **3.8** kg/cm²
